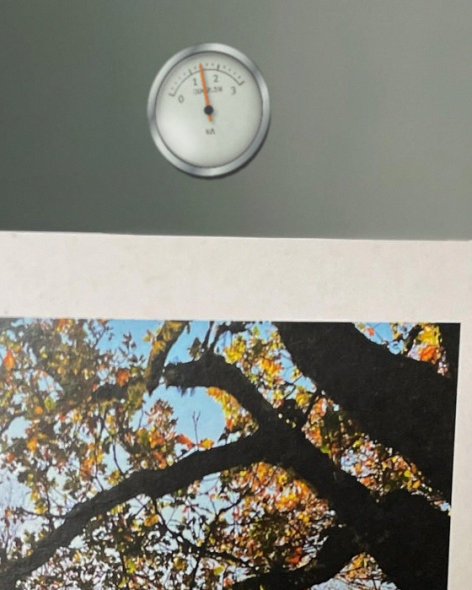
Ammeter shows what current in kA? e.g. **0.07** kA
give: **1.4** kA
